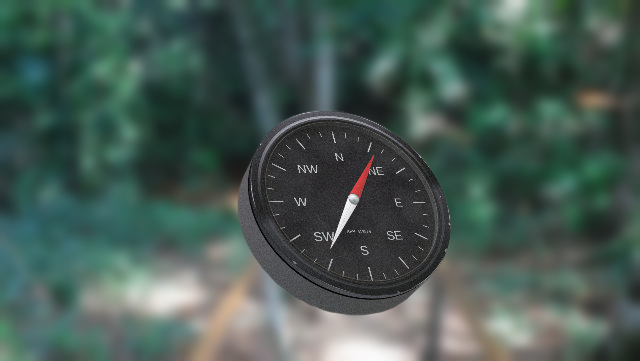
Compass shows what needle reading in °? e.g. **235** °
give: **35** °
